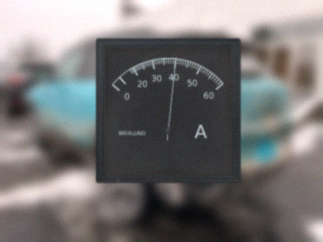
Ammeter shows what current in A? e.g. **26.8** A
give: **40** A
